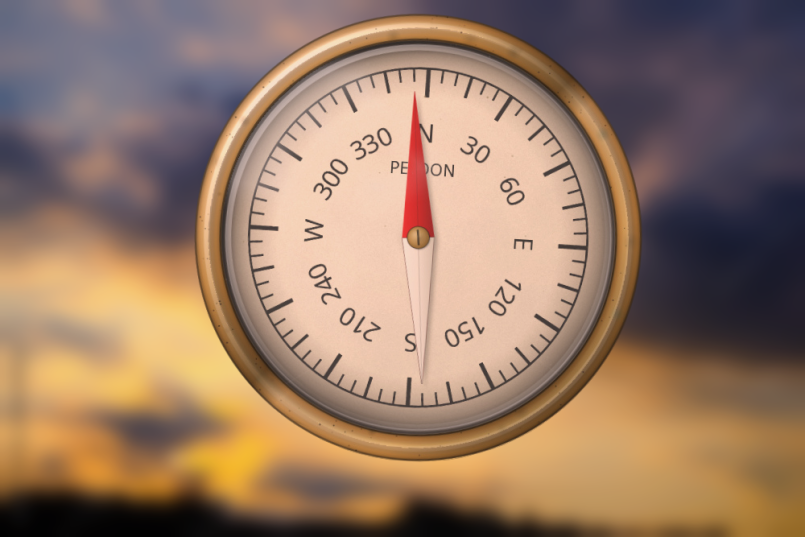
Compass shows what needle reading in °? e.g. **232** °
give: **355** °
